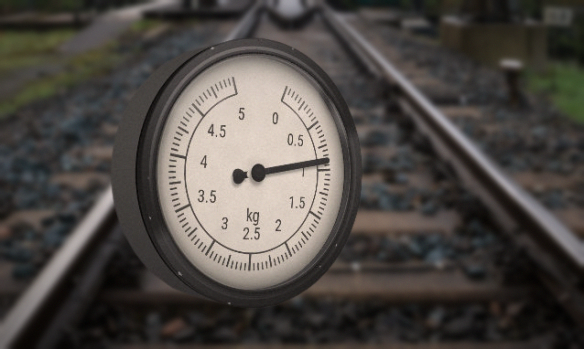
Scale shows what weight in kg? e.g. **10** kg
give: **0.9** kg
